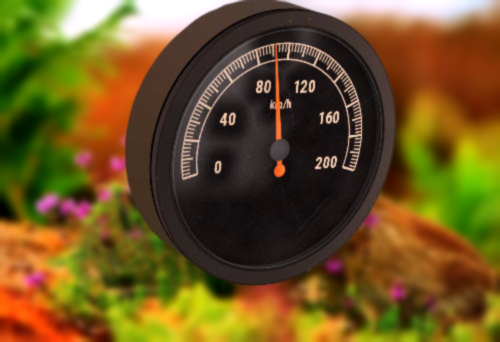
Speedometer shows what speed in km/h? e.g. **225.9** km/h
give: **90** km/h
